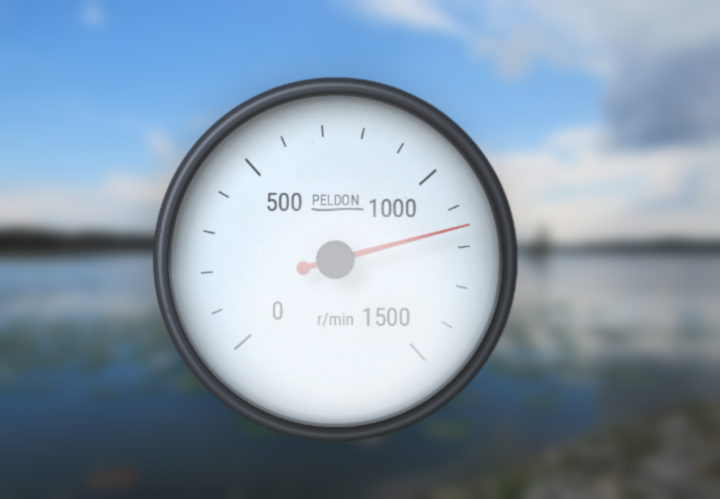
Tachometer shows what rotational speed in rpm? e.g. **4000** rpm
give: **1150** rpm
